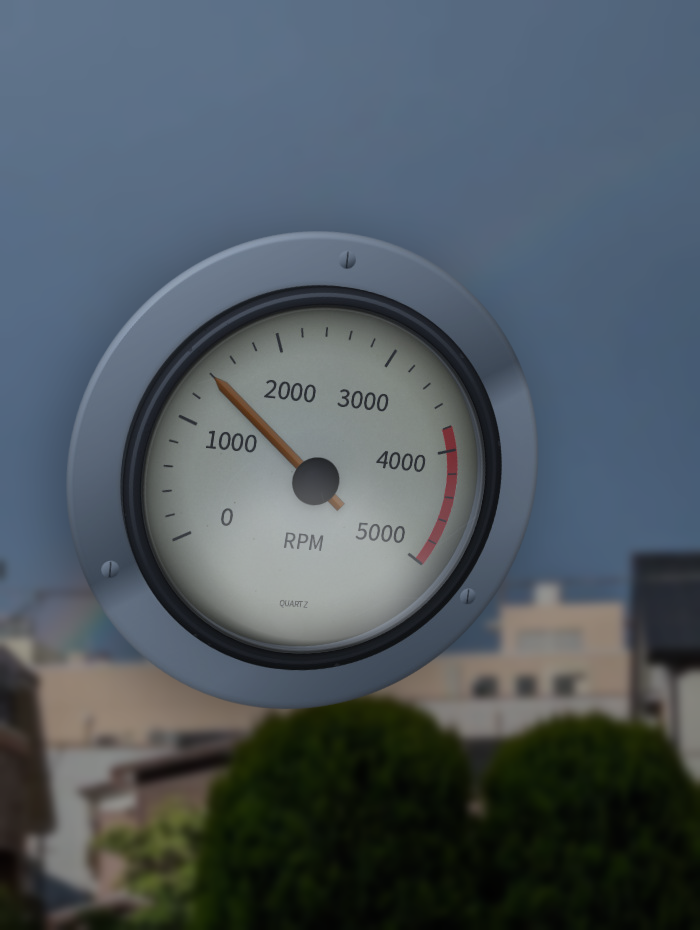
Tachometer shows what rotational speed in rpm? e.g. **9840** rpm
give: **1400** rpm
